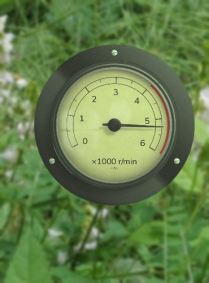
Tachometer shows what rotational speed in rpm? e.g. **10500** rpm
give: **5250** rpm
